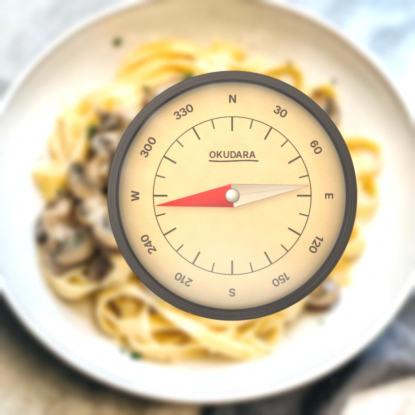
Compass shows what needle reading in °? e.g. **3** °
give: **262.5** °
